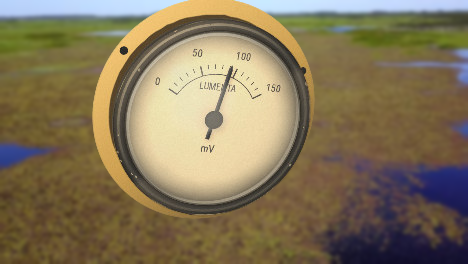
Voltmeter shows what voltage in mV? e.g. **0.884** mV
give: **90** mV
